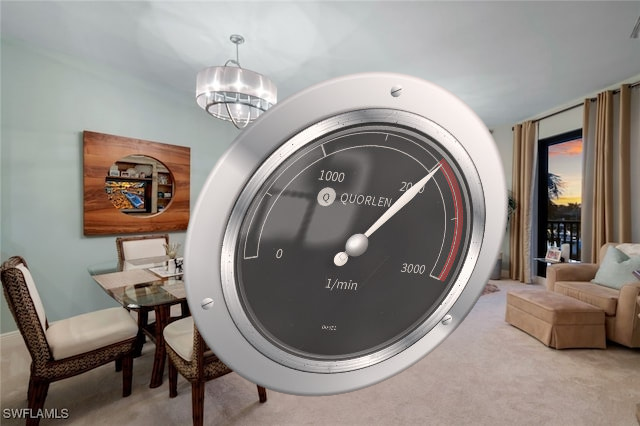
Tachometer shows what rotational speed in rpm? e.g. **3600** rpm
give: **2000** rpm
